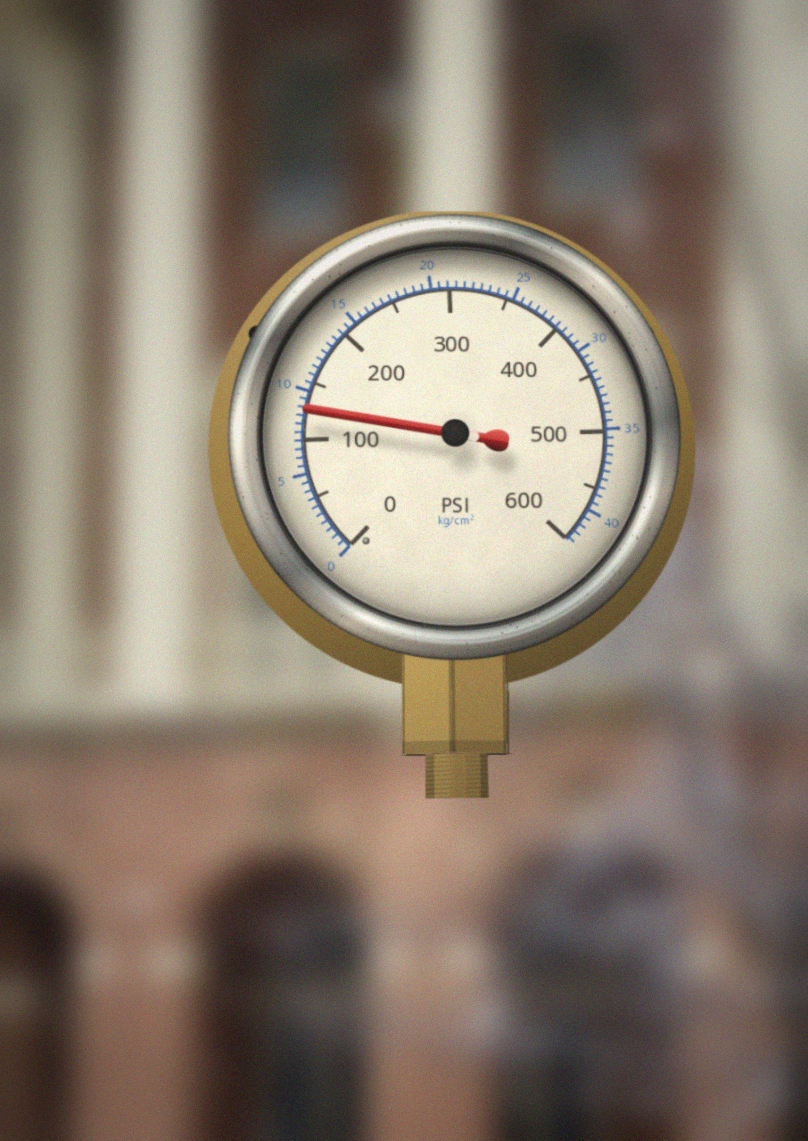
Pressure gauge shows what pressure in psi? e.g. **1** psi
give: **125** psi
